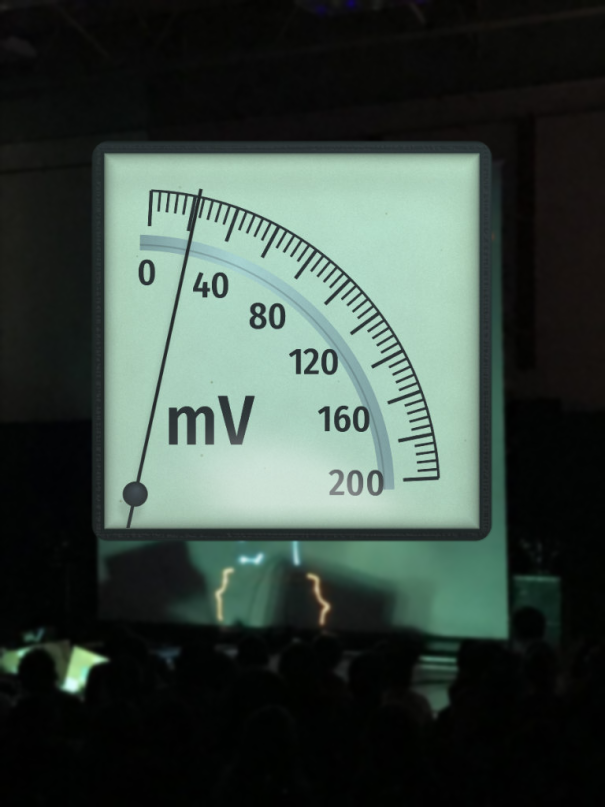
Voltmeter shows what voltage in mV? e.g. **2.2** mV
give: **22** mV
